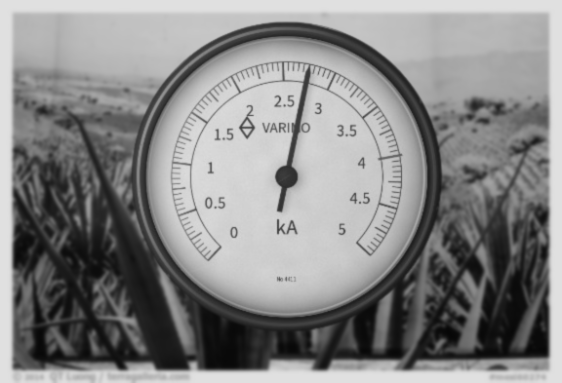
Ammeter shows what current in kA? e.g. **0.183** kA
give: **2.75** kA
